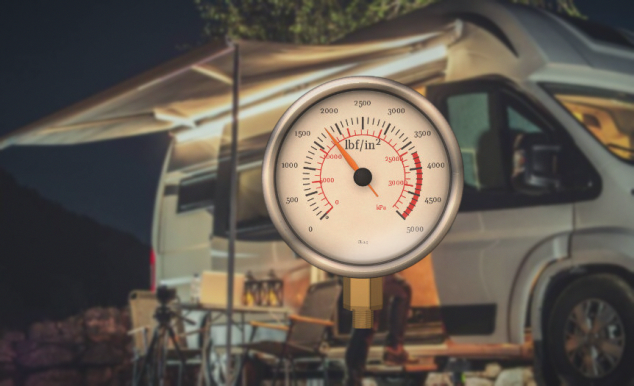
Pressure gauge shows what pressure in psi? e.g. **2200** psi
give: **1800** psi
